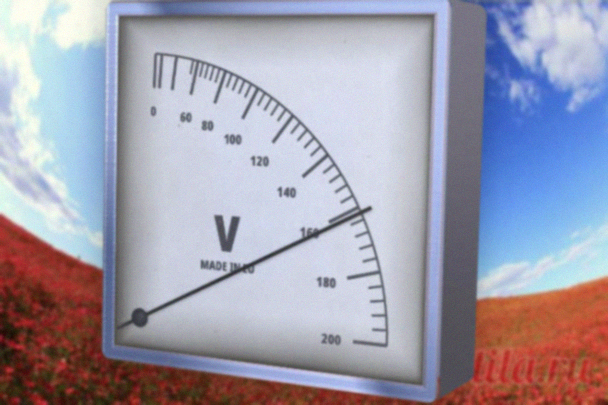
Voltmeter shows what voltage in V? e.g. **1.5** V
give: **162** V
